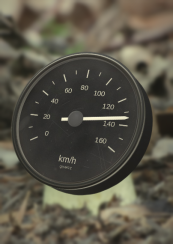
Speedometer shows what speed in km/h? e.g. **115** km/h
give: **135** km/h
